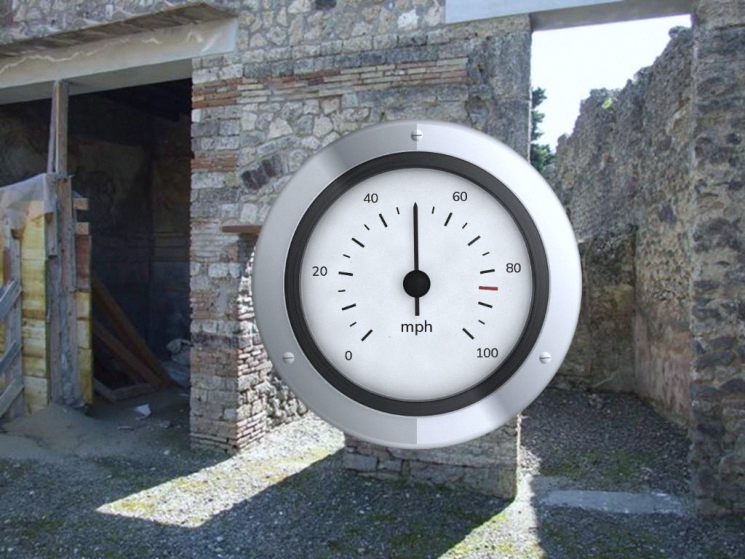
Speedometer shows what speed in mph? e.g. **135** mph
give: **50** mph
